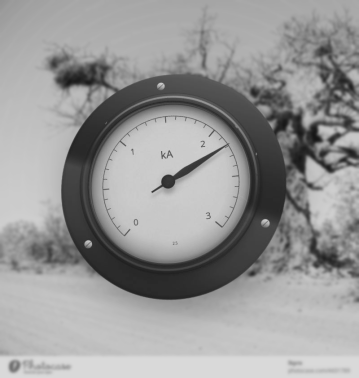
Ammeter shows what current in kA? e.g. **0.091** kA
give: **2.2** kA
